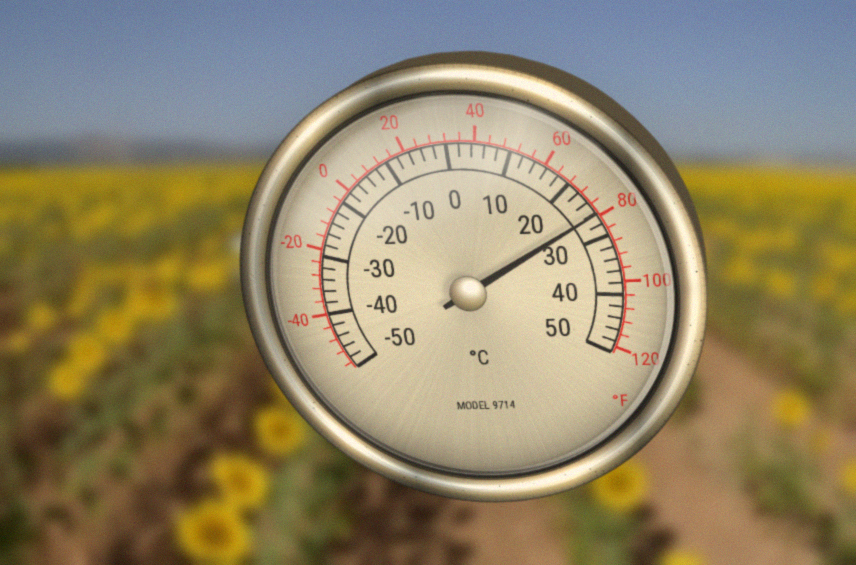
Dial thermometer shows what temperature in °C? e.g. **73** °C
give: **26** °C
